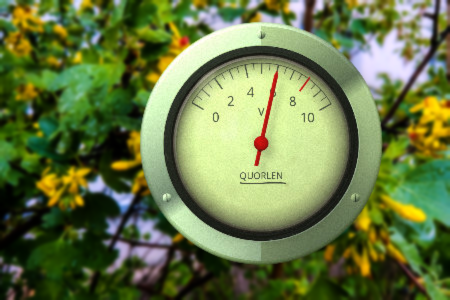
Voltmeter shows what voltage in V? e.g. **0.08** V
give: **6** V
